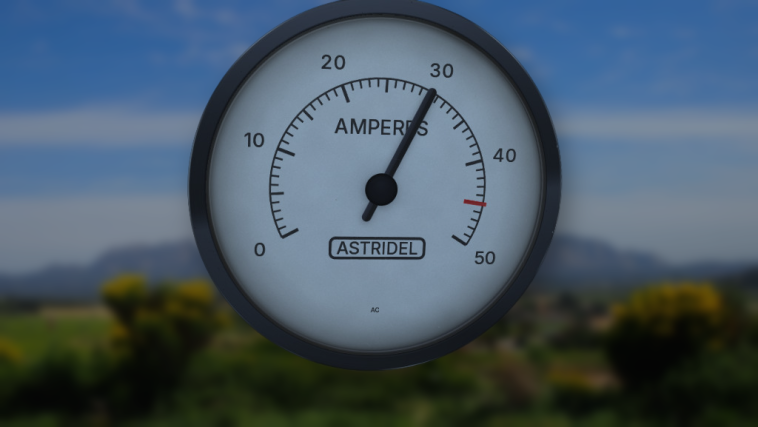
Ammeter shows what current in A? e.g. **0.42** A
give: **30** A
